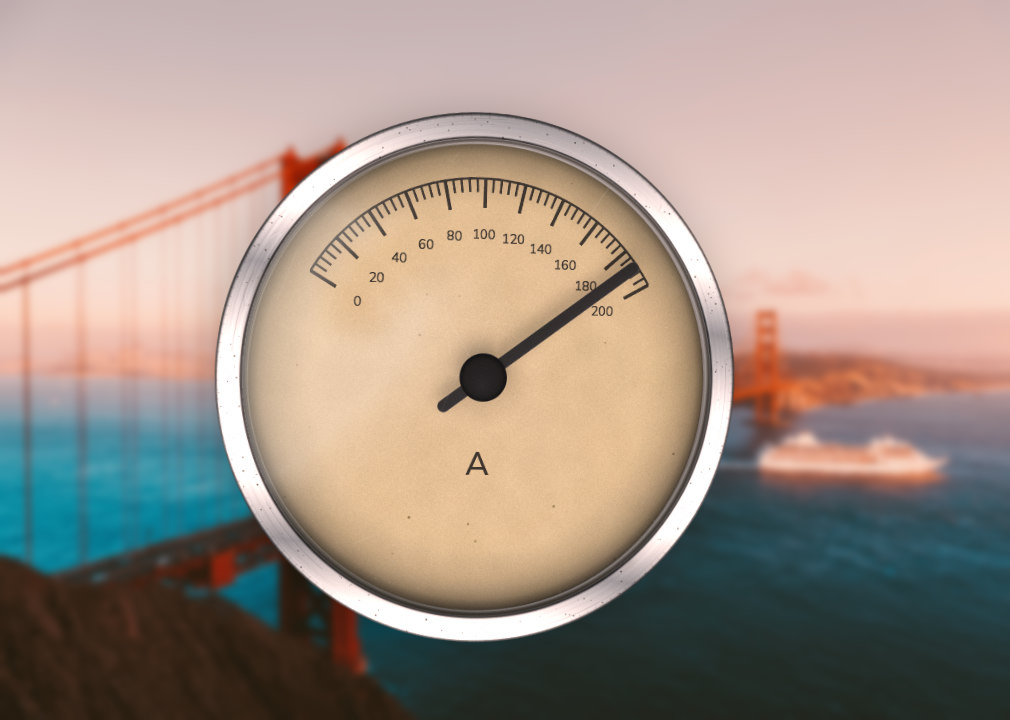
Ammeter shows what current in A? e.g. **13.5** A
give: **188** A
